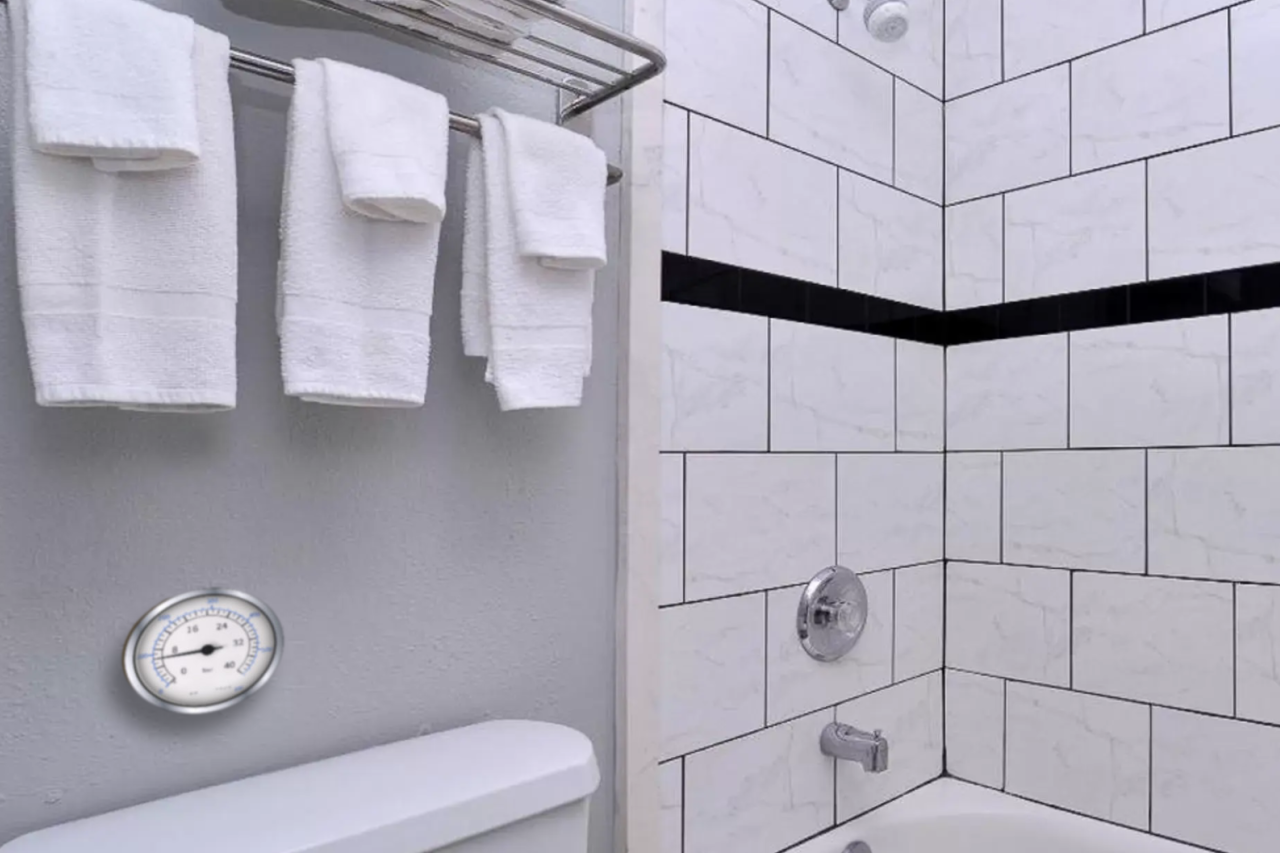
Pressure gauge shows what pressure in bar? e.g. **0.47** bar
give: **6** bar
